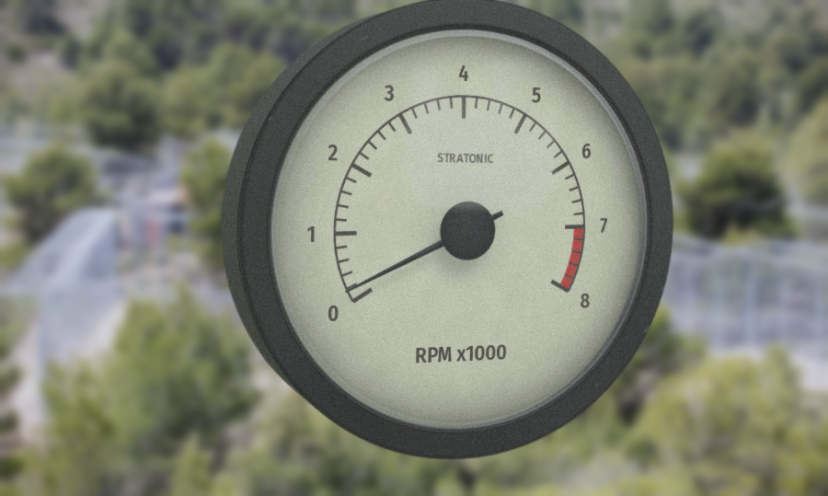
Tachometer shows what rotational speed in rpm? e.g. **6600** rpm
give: **200** rpm
